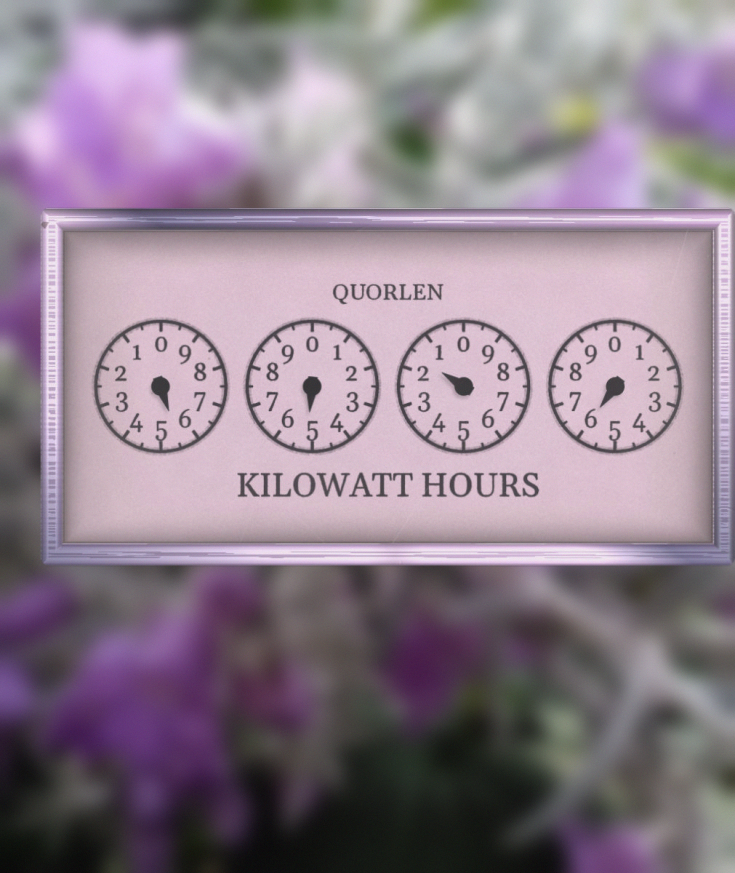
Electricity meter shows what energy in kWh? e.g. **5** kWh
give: **5516** kWh
